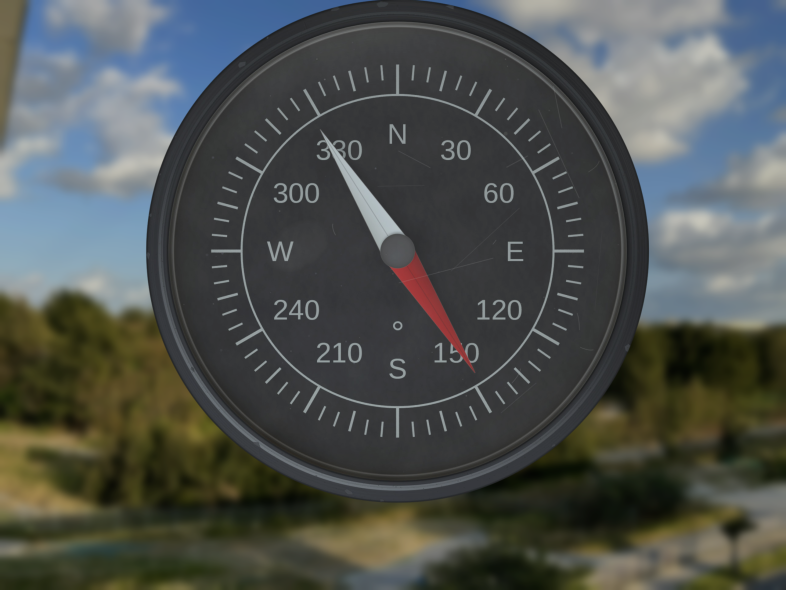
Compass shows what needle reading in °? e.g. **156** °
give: **147.5** °
